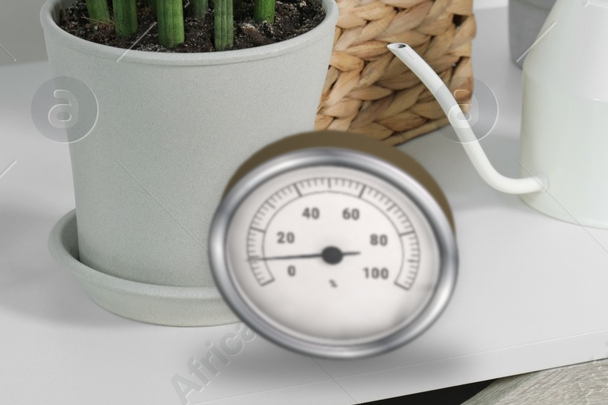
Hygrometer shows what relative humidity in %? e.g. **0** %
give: **10** %
